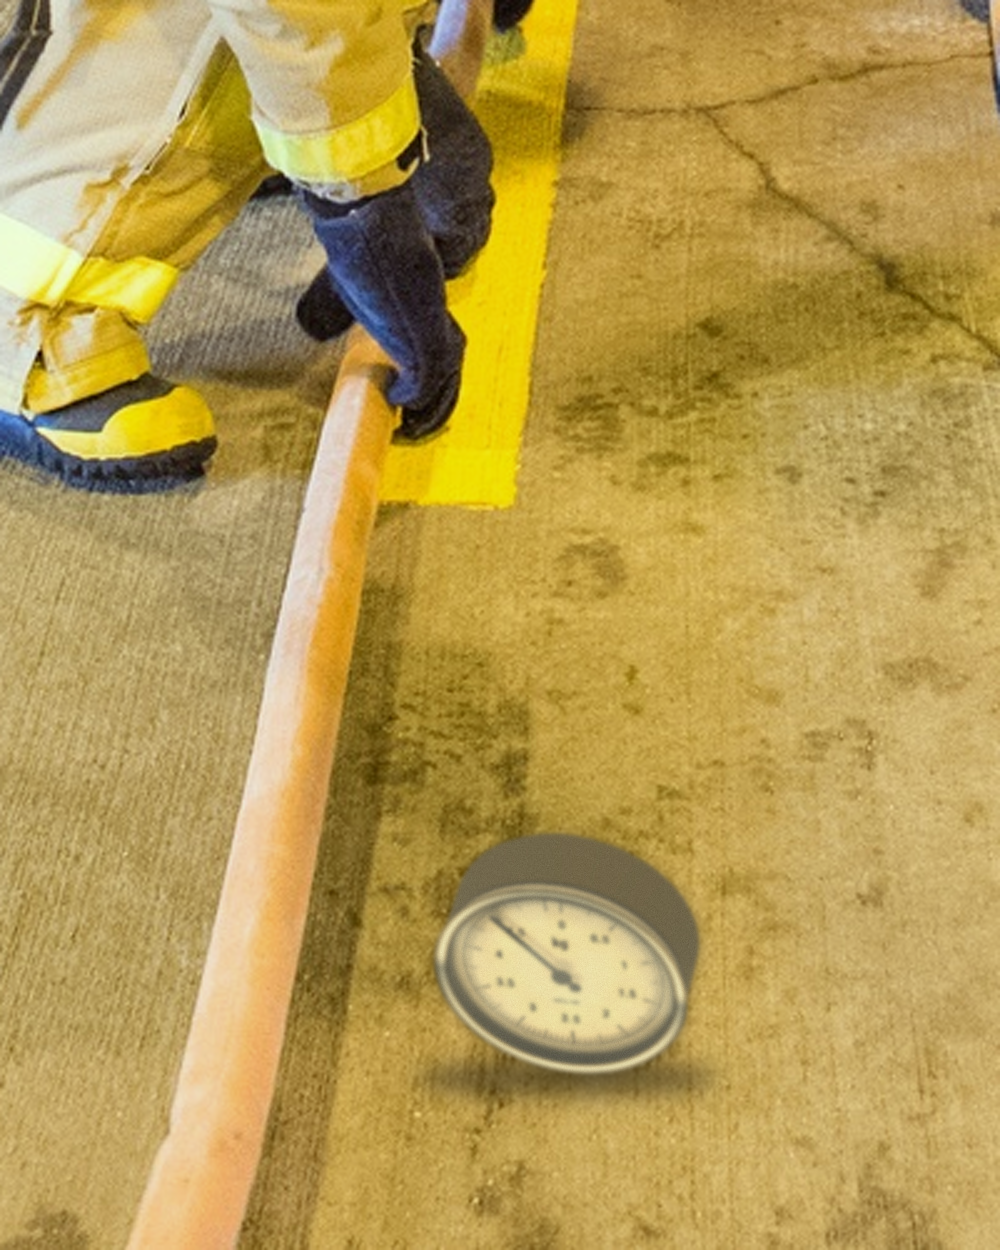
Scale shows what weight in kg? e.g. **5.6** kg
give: **4.5** kg
